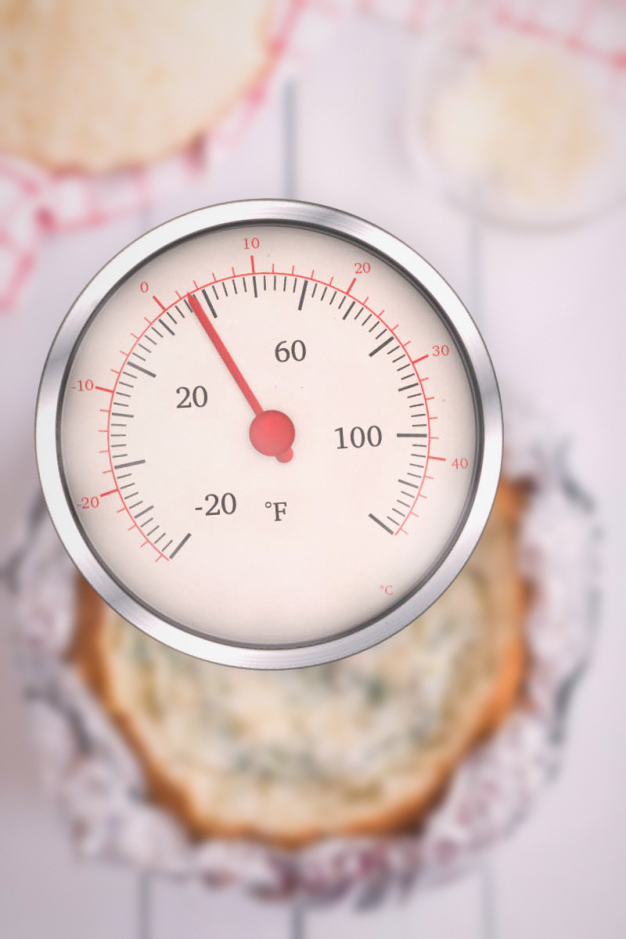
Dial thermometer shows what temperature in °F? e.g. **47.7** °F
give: **37** °F
